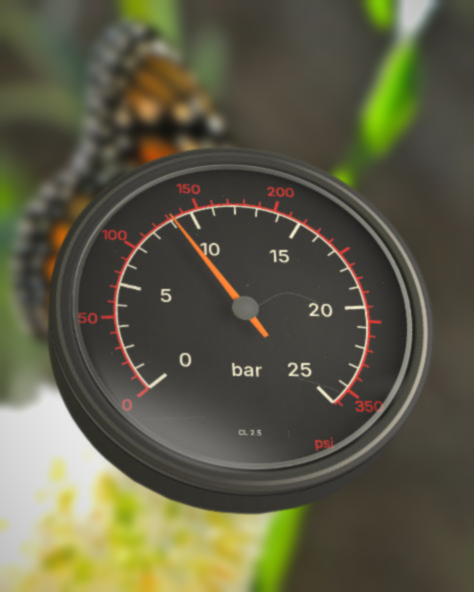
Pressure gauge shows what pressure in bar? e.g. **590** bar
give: **9** bar
